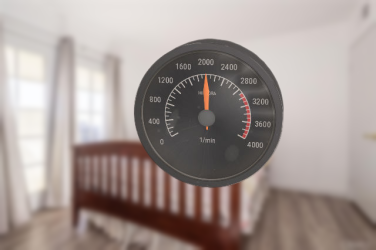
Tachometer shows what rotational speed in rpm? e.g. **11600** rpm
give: **2000** rpm
